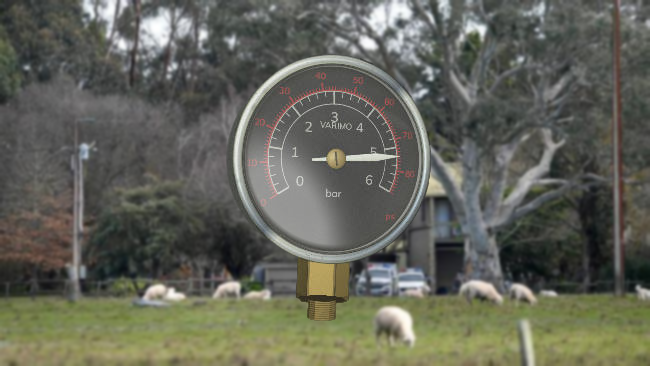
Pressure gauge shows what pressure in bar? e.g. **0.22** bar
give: **5.2** bar
